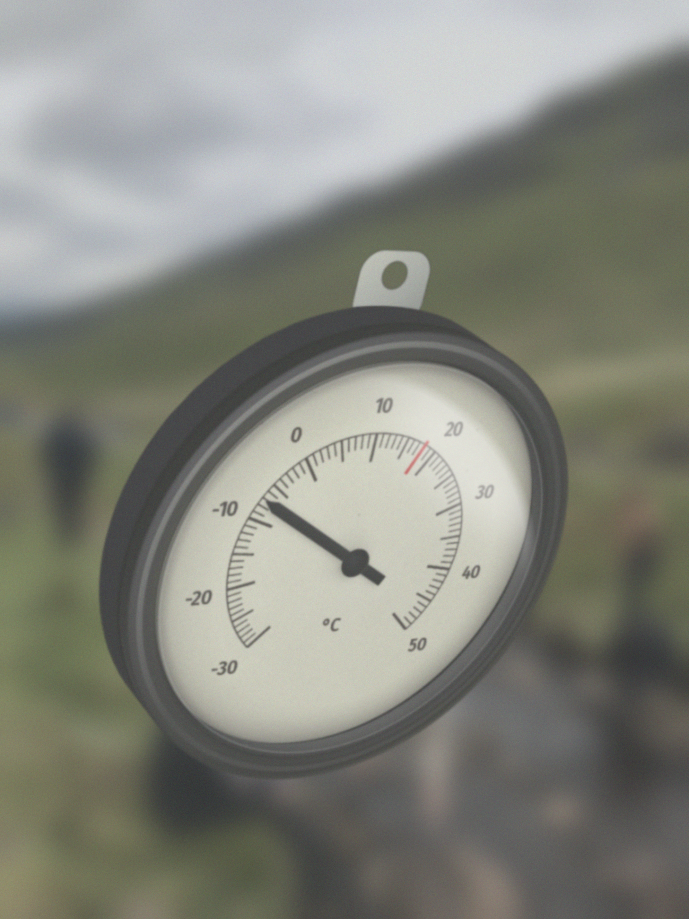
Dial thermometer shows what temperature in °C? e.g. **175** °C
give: **-7** °C
